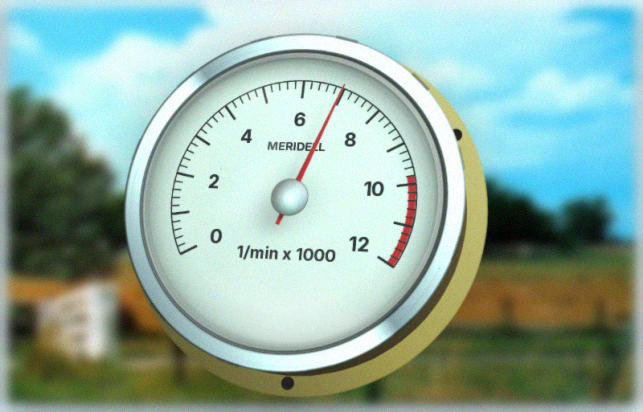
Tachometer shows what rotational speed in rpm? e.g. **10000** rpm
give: **7000** rpm
